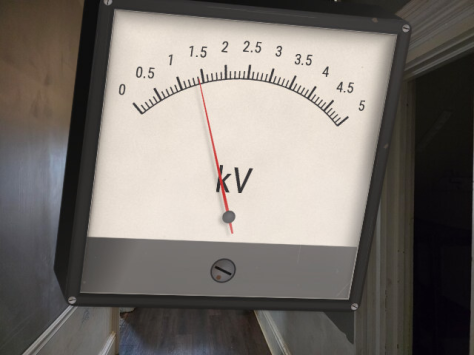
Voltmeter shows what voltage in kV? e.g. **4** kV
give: **1.4** kV
